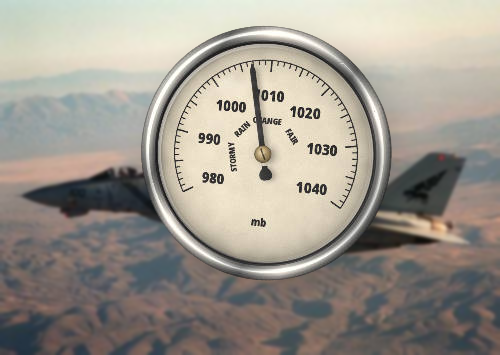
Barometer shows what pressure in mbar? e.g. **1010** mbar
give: **1007** mbar
